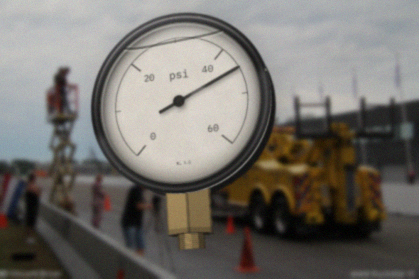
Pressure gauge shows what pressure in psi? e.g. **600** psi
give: **45** psi
